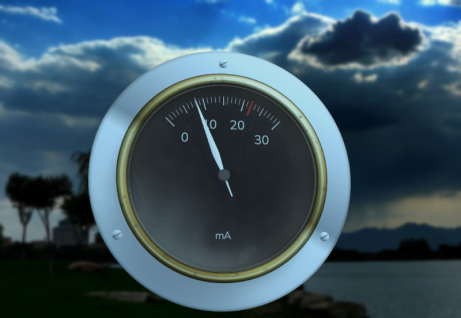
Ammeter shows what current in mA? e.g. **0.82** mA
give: **8** mA
